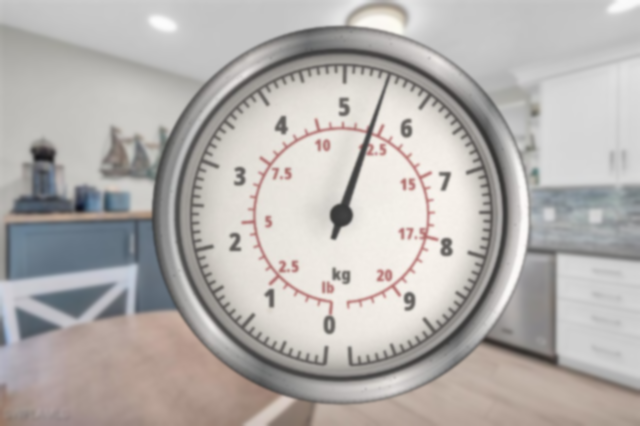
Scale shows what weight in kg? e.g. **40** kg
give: **5.5** kg
